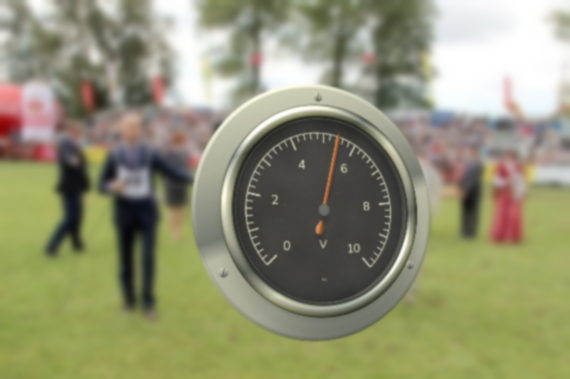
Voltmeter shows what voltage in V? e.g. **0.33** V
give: **5.4** V
